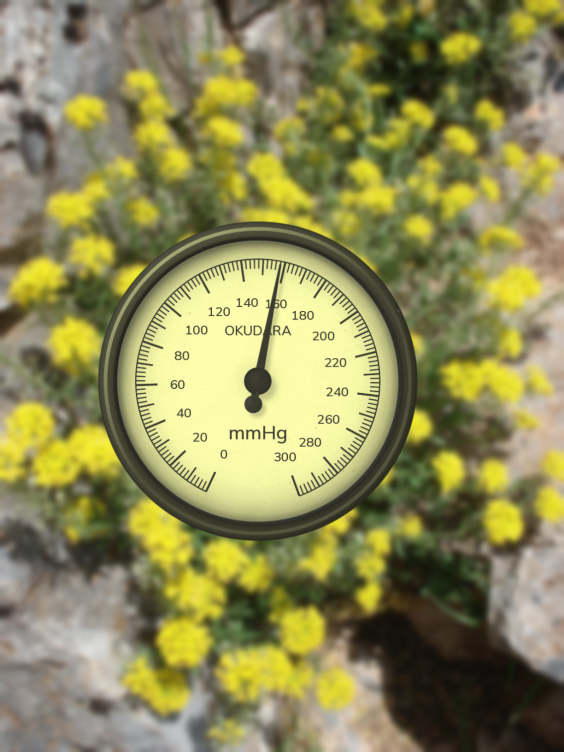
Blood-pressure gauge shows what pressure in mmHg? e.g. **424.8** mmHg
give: **158** mmHg
